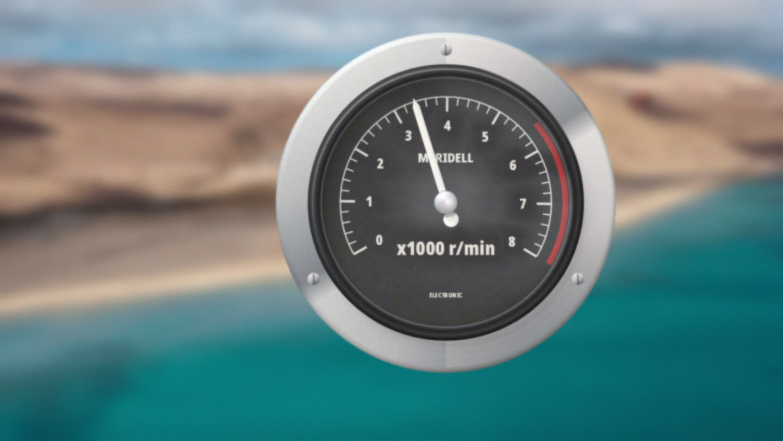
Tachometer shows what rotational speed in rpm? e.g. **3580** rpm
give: **3400** rpm
